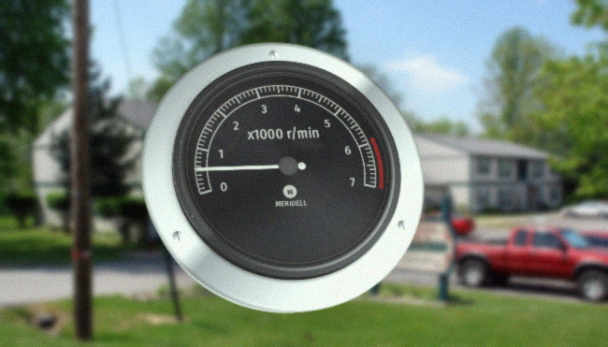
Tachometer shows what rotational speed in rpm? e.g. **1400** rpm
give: **500** rpm
